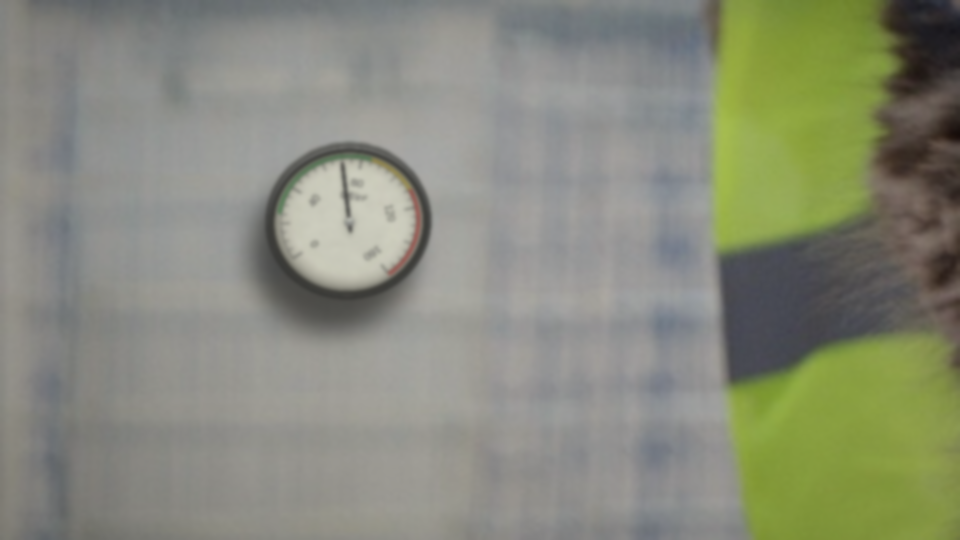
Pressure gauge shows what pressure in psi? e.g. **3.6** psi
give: **70** psi
